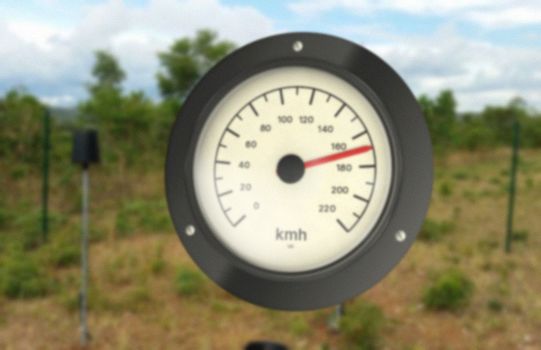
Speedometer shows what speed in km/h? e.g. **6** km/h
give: **170** km/h
